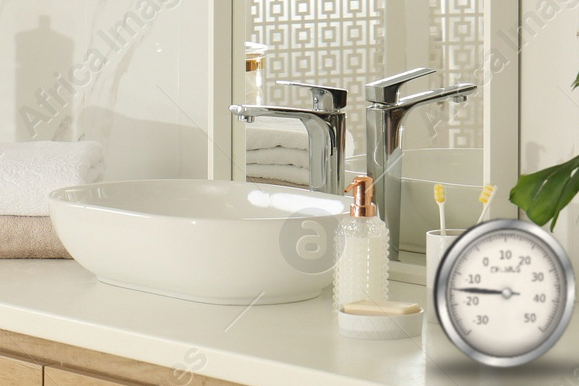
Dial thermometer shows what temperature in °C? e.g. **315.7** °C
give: **-15** °C
